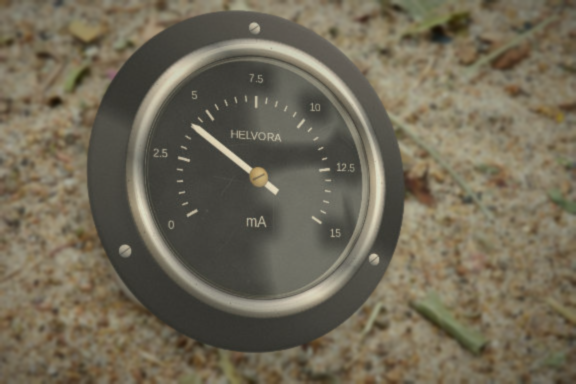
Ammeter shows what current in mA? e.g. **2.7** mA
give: **4** mA
